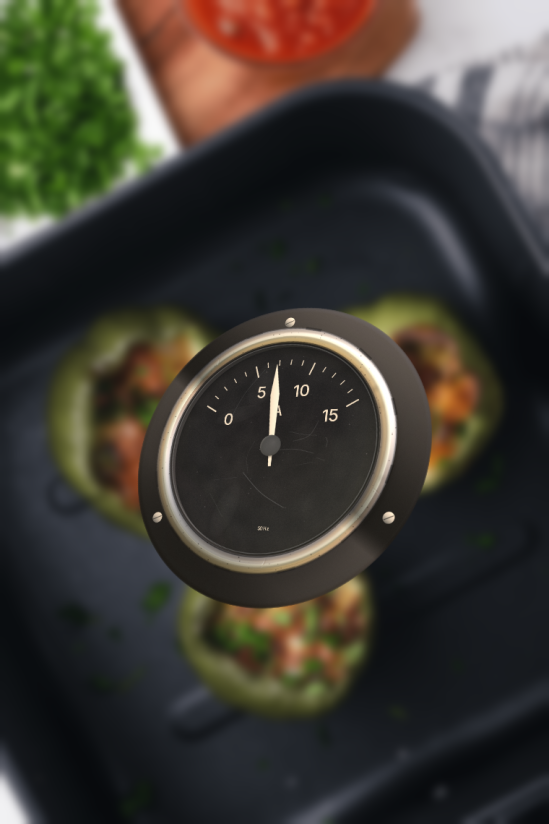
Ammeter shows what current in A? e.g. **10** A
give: **7** A
